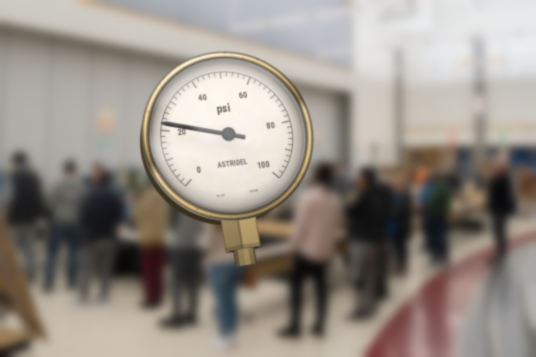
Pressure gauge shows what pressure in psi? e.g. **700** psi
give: **22** psi
